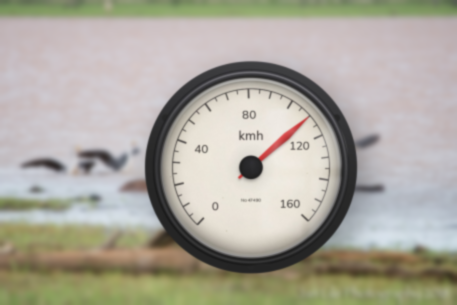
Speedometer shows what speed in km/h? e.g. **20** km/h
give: **110** km/h
